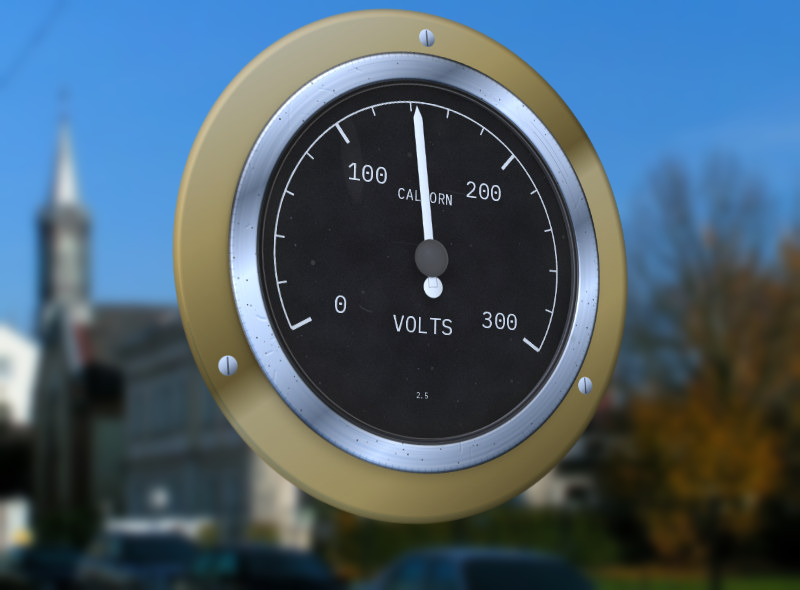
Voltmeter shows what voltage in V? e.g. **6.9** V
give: **140** V
